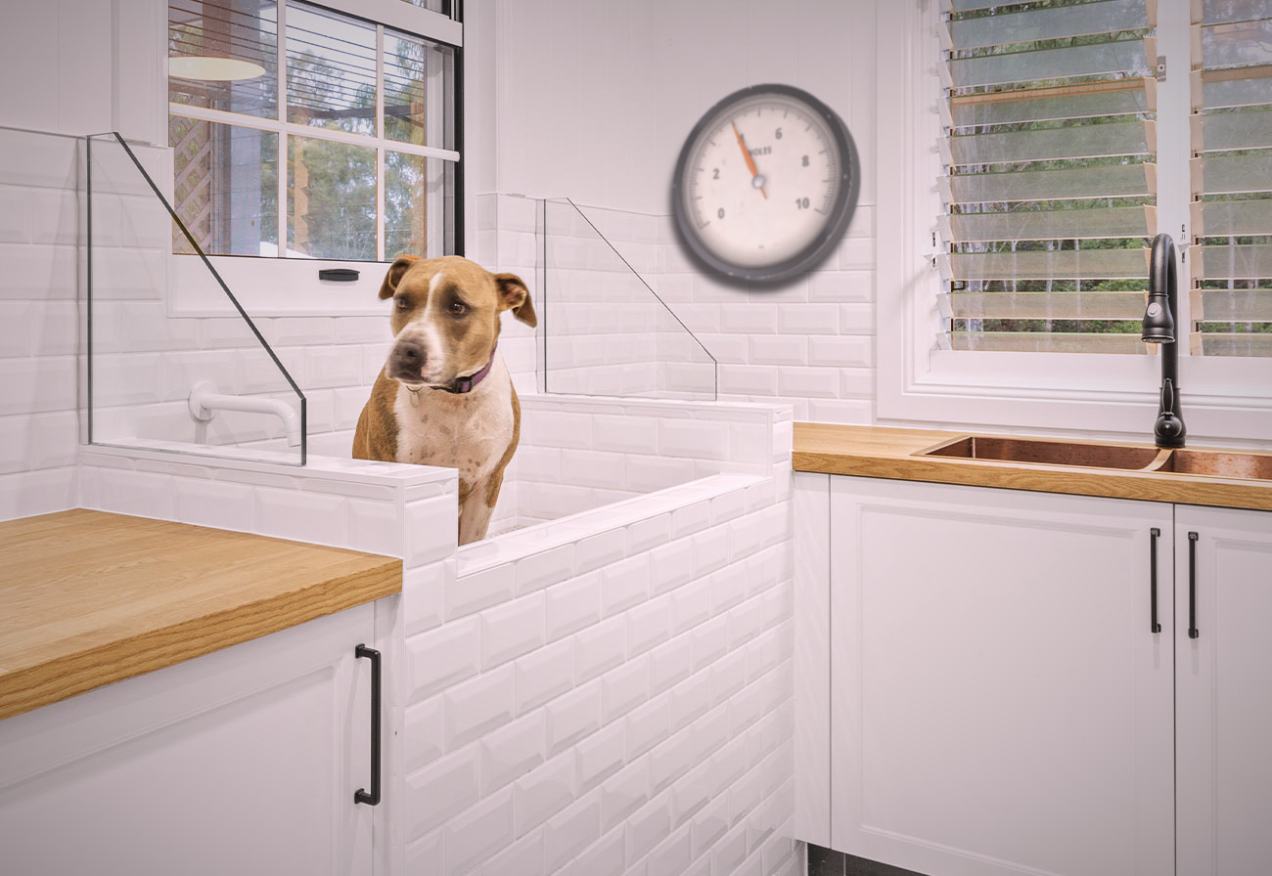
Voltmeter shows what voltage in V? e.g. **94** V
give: **4** V
